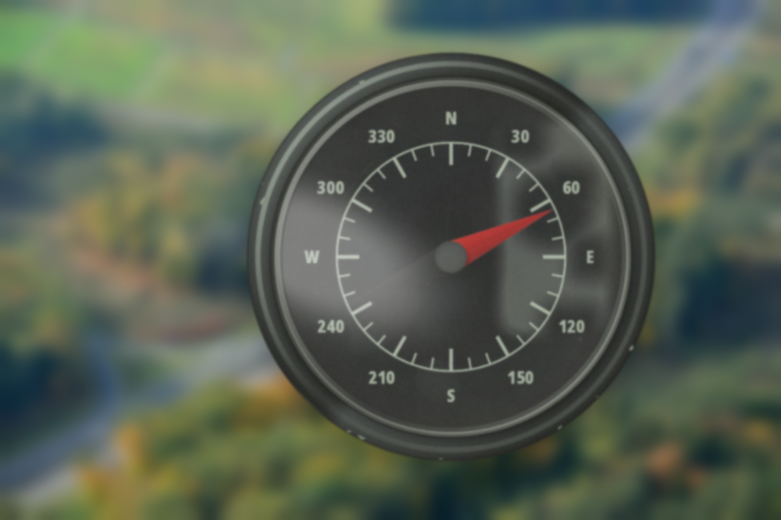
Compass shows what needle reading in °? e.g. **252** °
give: **65** °
